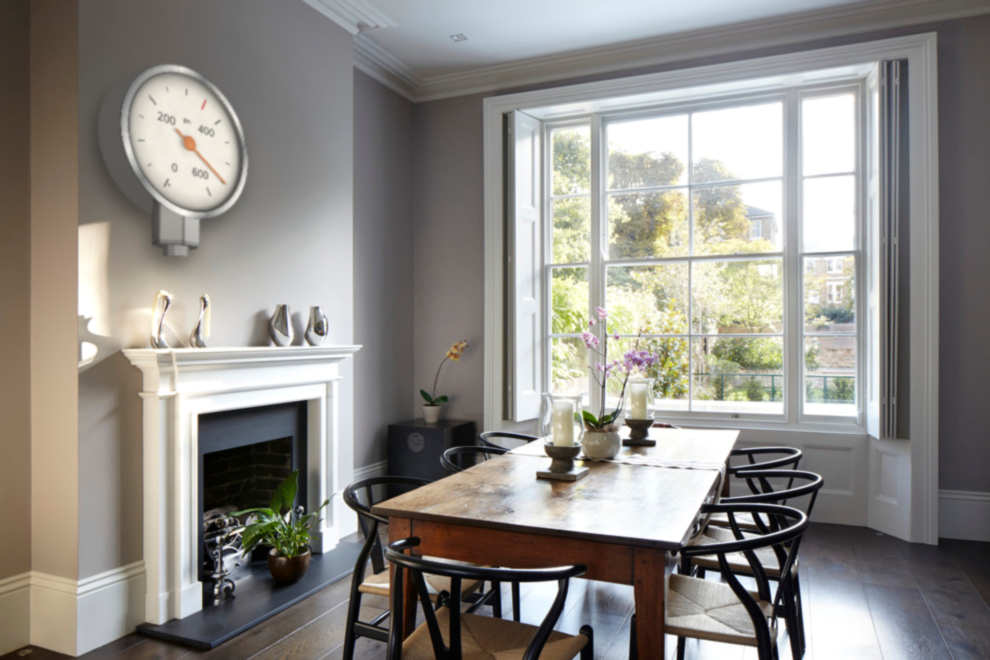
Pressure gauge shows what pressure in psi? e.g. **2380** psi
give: **550** psi
